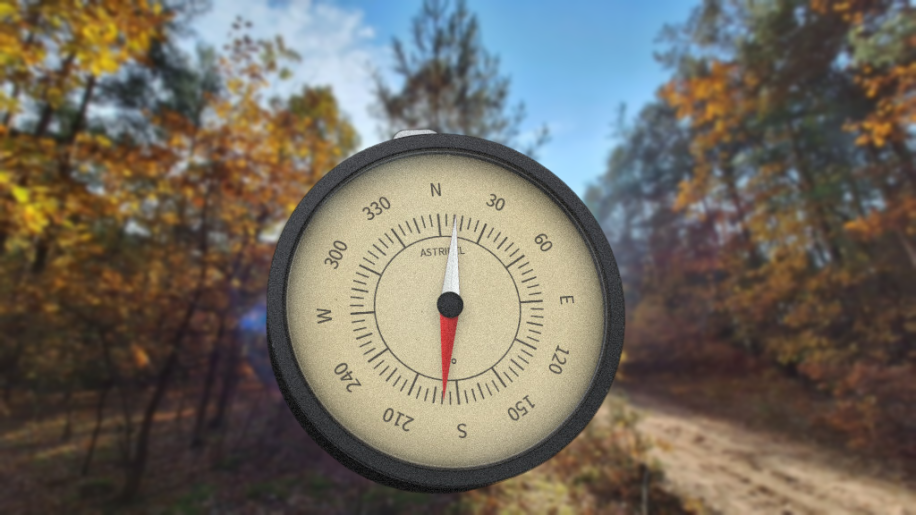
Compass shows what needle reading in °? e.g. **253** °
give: **190** °
